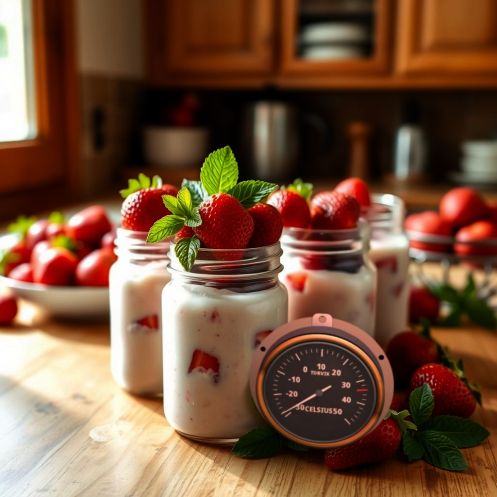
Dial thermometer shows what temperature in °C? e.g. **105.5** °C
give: **-28** °C
